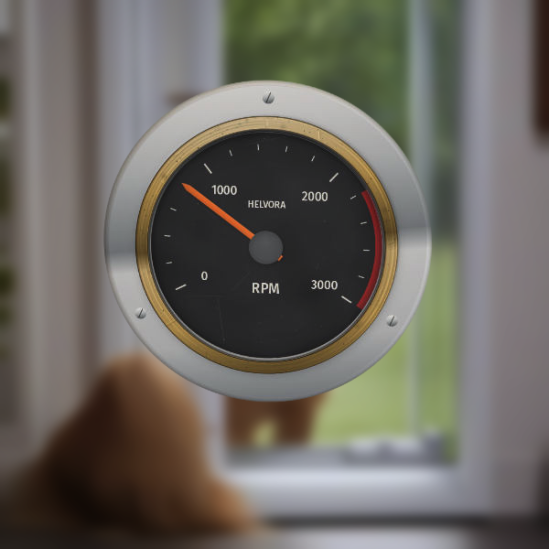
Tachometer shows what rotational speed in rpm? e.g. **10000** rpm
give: **800** rpm
